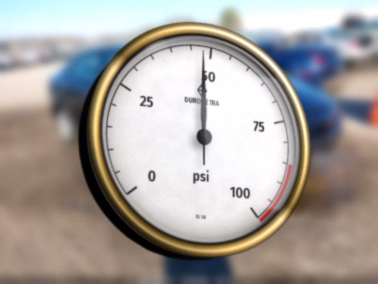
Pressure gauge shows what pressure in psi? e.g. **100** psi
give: **47.5** psi
